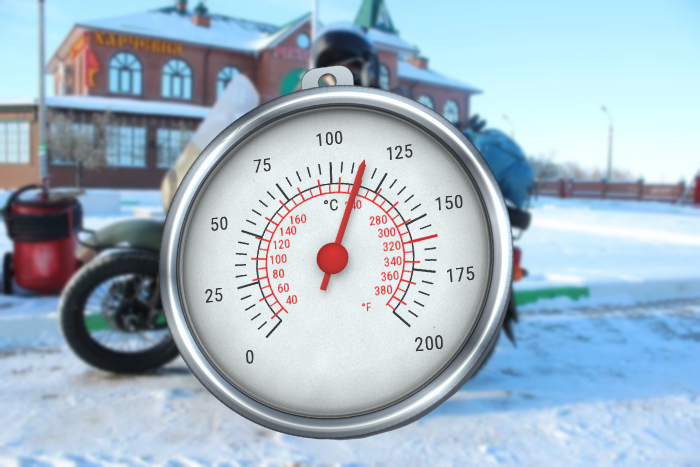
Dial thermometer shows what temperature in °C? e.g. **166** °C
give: **115** °C
